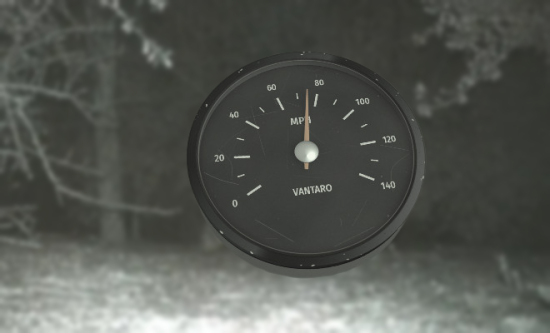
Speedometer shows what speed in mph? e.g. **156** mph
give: **75** mph
